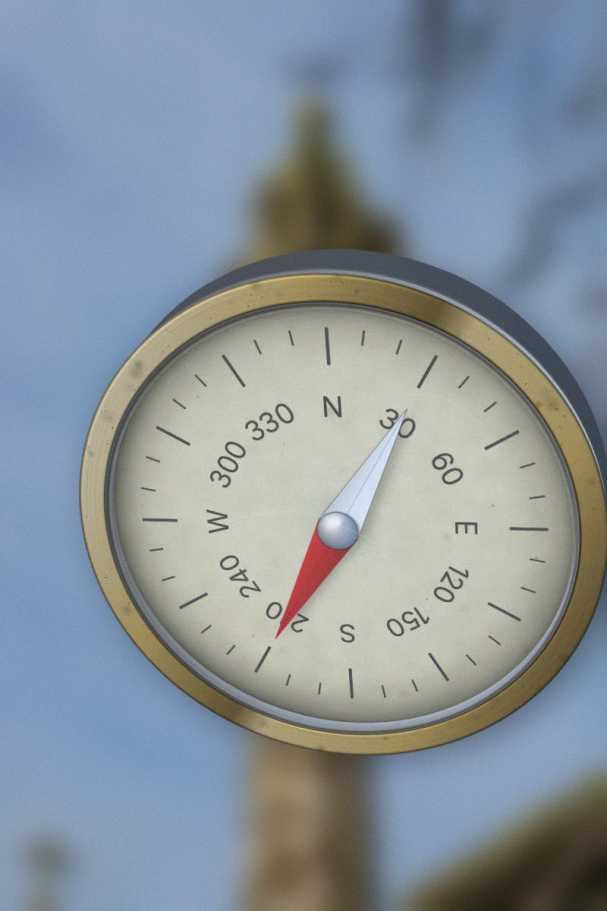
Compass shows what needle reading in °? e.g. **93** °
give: **210** °
